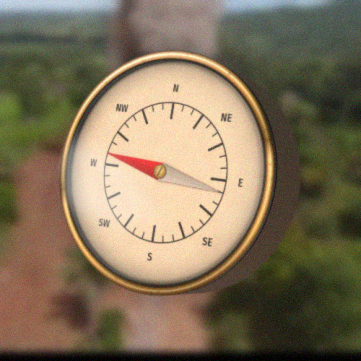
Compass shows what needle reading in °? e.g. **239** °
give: **280** °
